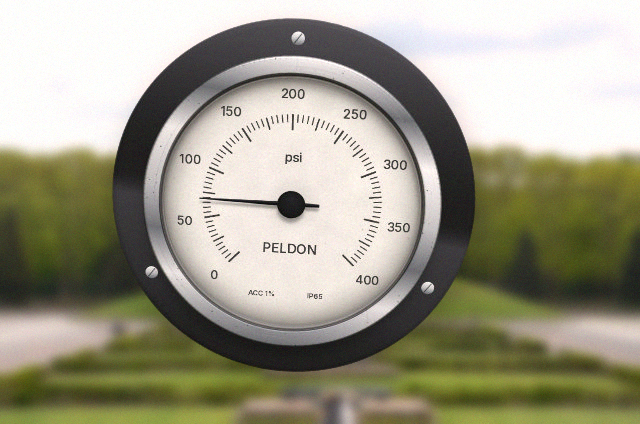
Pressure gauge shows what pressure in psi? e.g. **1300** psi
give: **70** psi
